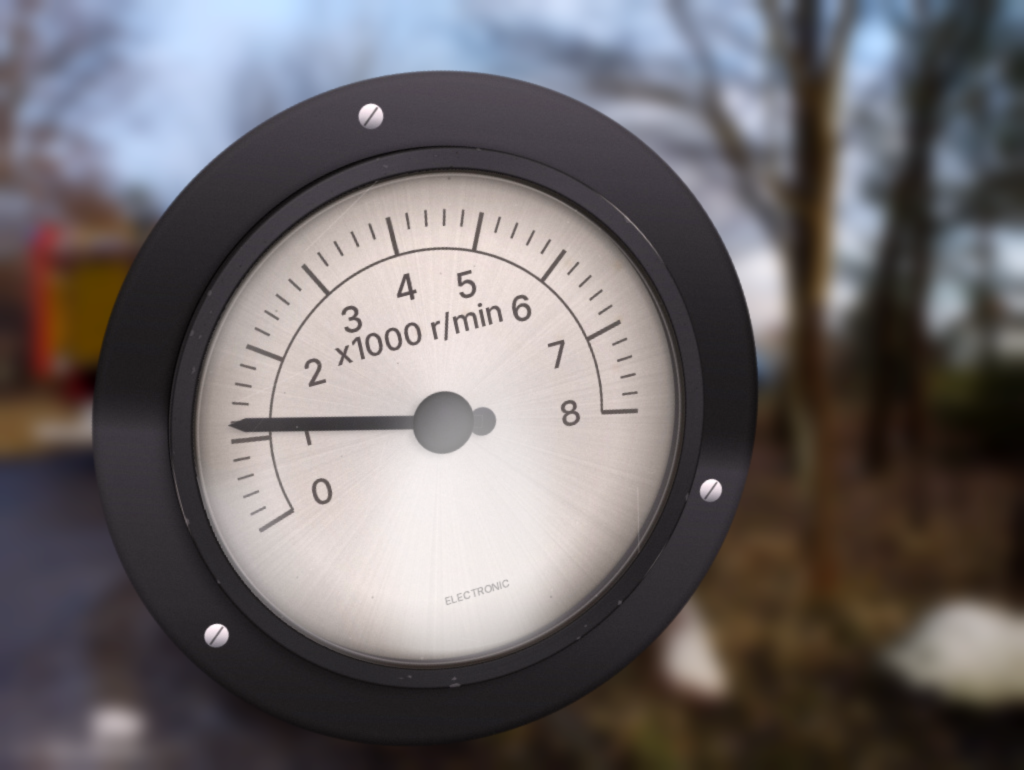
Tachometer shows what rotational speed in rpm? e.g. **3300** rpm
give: **1200** rpm
